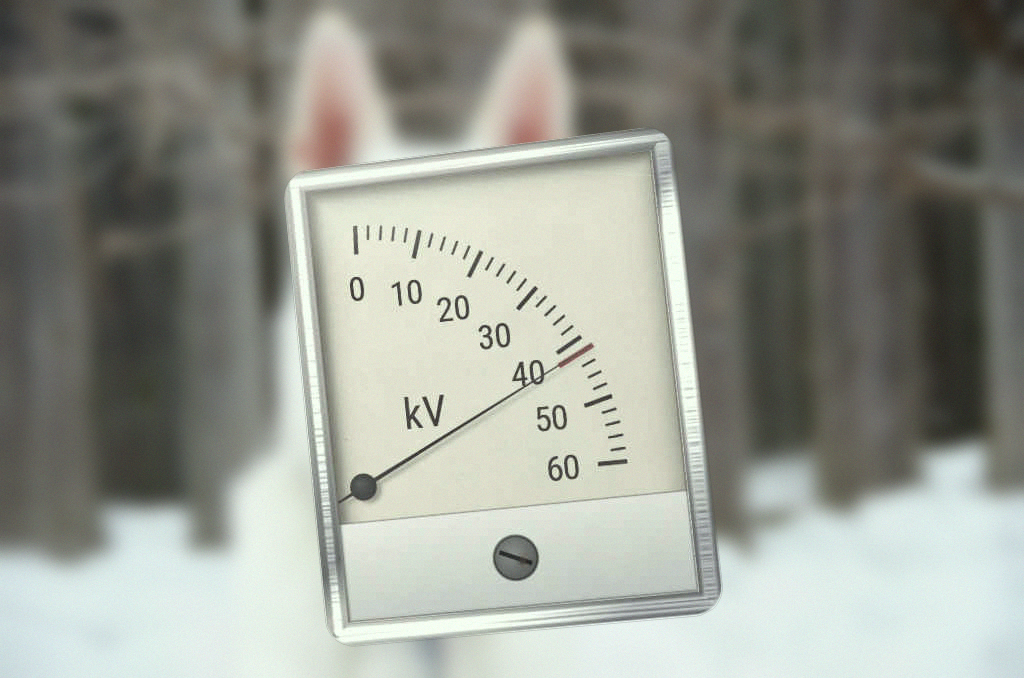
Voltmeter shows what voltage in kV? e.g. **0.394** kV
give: **42** kV
